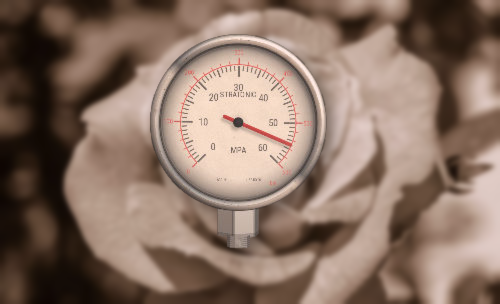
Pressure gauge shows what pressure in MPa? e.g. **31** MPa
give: **55** MPa
